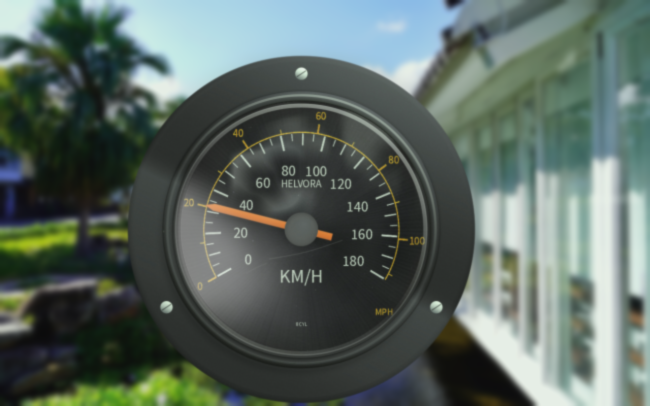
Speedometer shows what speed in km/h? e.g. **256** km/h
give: **32.5** km/h
